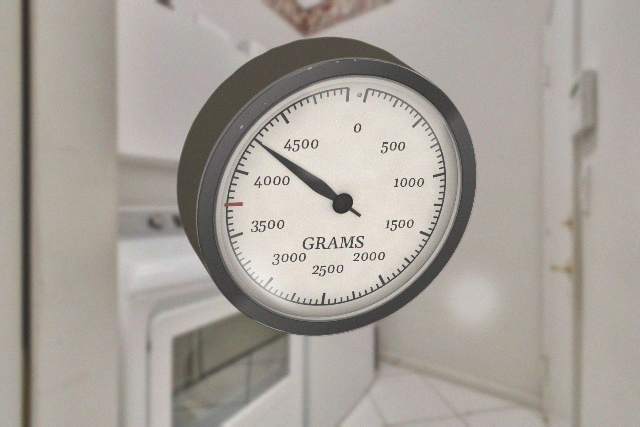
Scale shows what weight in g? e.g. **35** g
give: **4250** g
